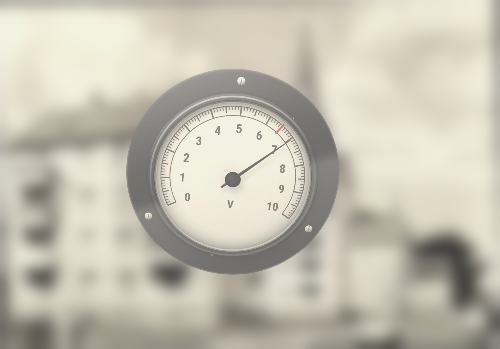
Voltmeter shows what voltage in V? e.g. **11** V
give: **7** V
